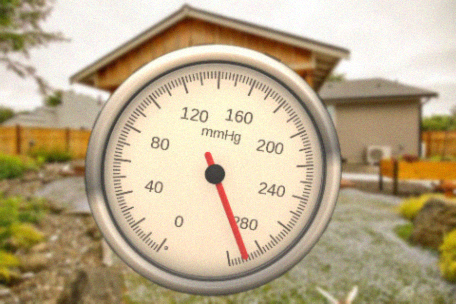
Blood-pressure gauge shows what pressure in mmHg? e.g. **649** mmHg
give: **290** mmHg
